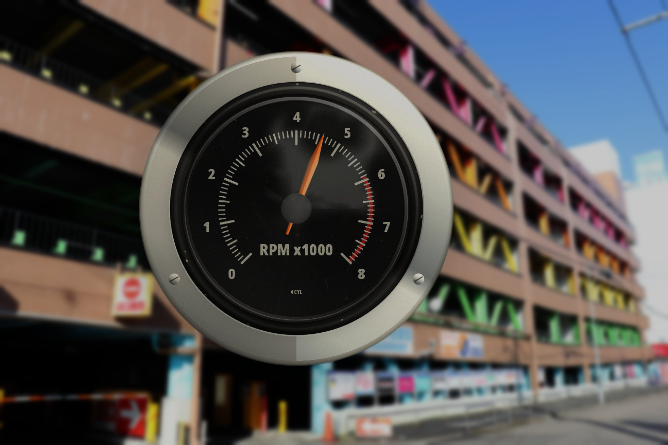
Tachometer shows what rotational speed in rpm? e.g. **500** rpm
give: **4600** rpm
